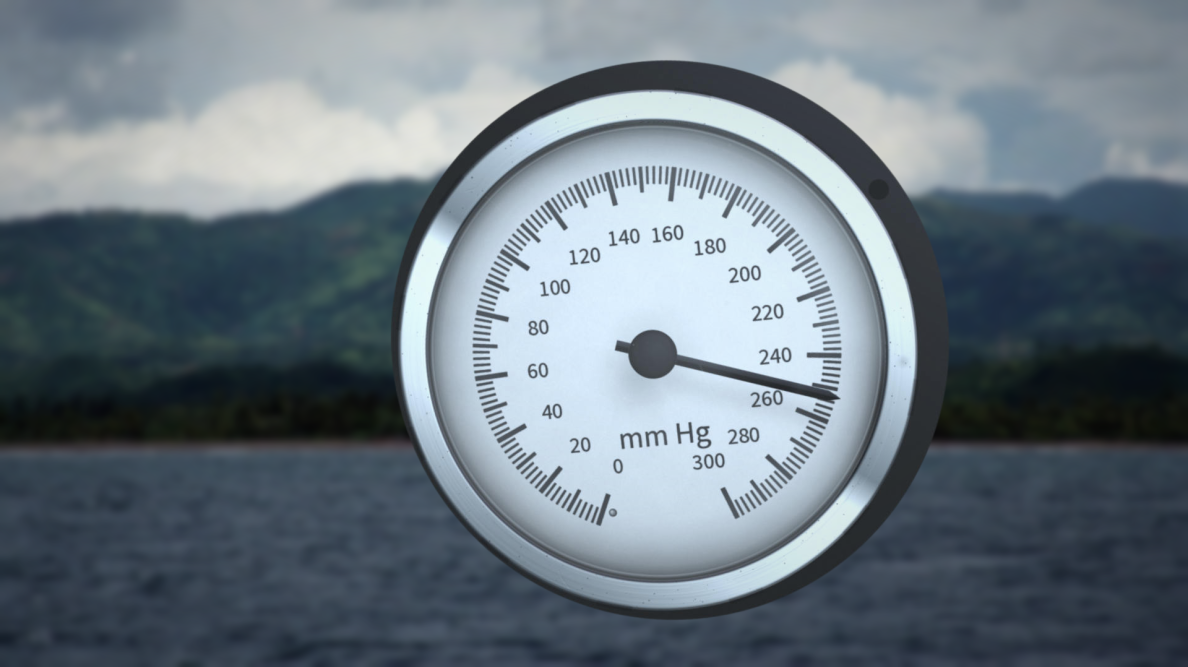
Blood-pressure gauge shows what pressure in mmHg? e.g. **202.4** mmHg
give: **252** mmHg
